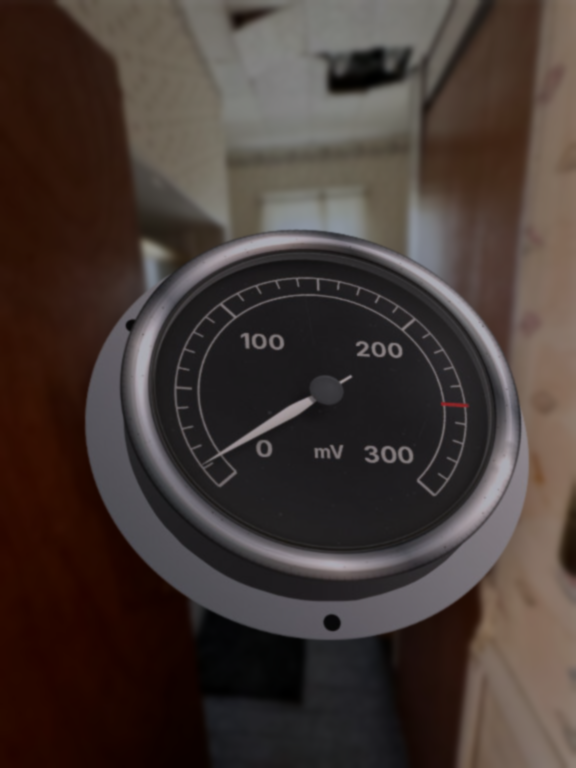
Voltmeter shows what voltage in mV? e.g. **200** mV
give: **10** mV
